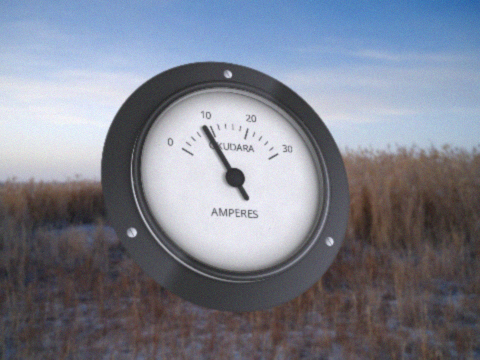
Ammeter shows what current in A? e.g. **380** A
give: **8** A
